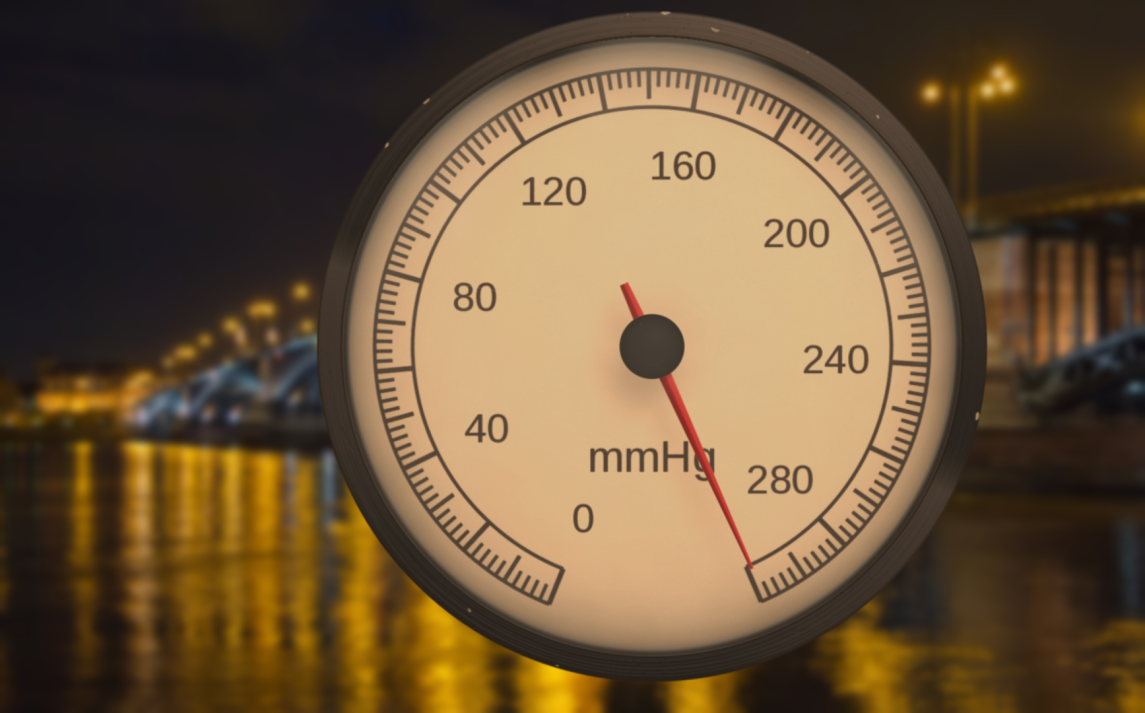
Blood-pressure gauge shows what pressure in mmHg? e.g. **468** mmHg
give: **299** mmHg
